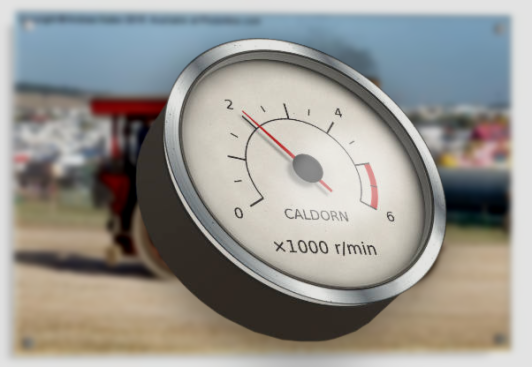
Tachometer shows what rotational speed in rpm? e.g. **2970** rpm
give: **2000** rpm
